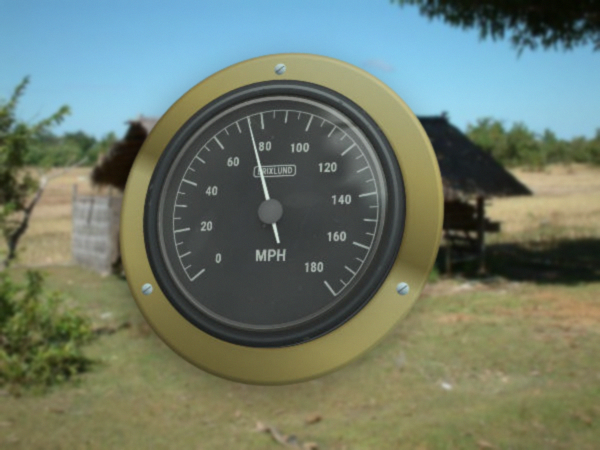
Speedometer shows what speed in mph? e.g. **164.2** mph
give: **75** mph
